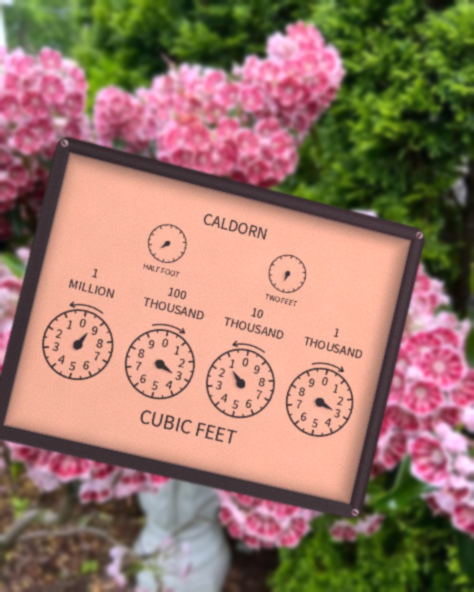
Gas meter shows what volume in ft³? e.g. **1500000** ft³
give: **931300** ft³
